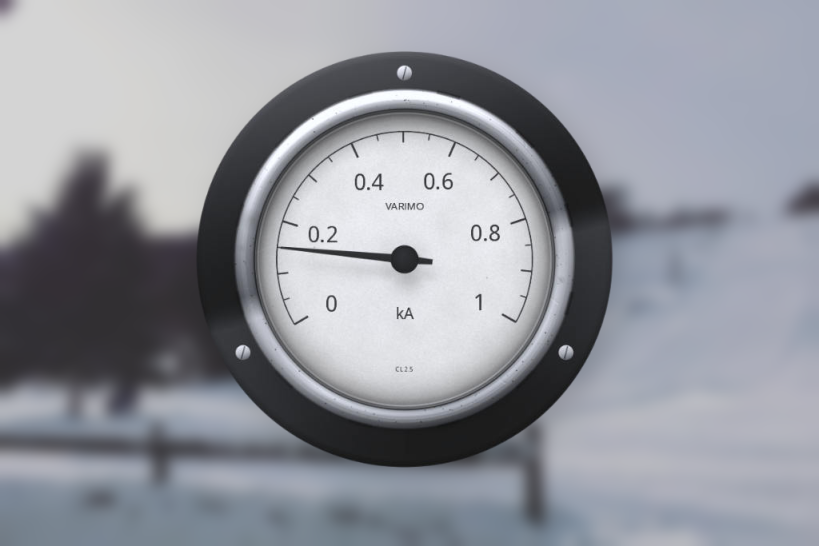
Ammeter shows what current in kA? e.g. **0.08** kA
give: **0.15** kA
